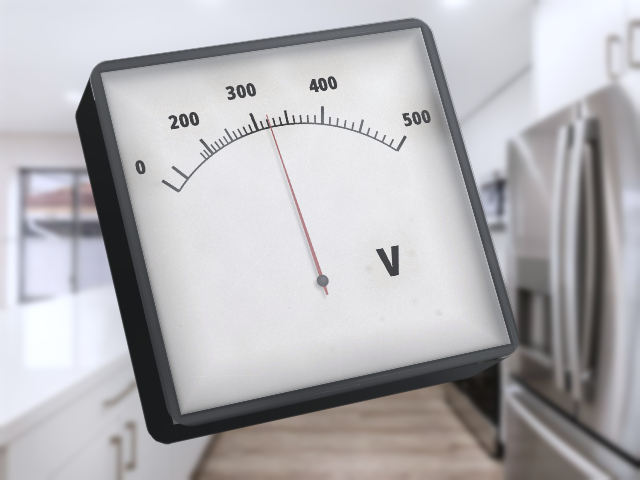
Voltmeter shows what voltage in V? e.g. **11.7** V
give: **320** V
